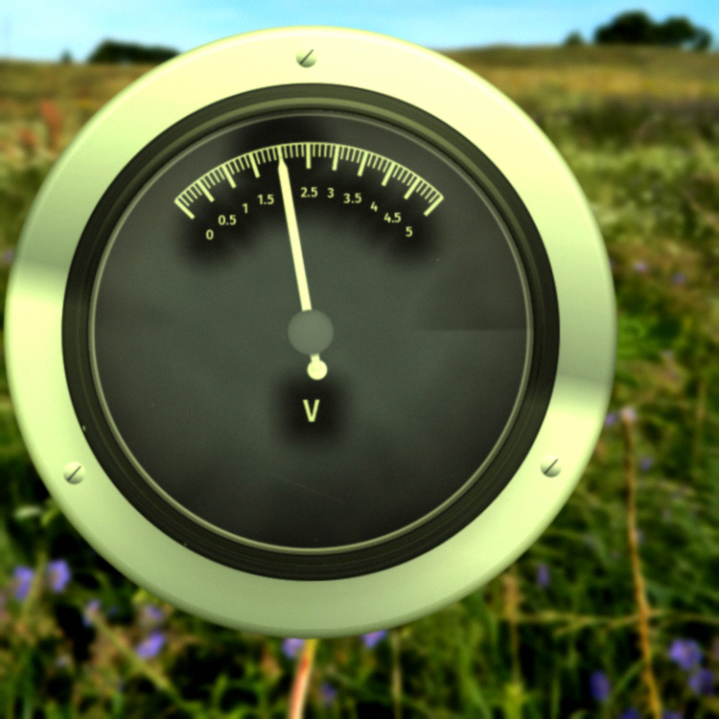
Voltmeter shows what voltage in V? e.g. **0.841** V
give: **2** V
